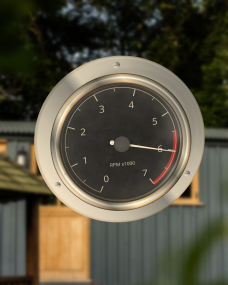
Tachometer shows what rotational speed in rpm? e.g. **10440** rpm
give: **6000** rpm
